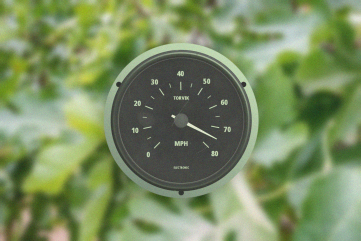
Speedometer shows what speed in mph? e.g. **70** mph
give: **75** mph
